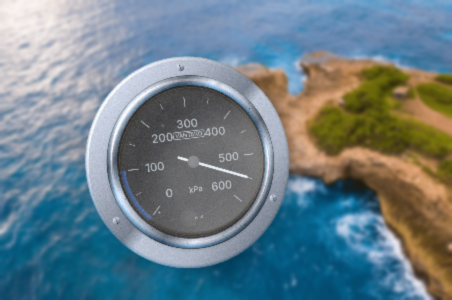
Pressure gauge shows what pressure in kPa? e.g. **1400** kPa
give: **550** kPa
